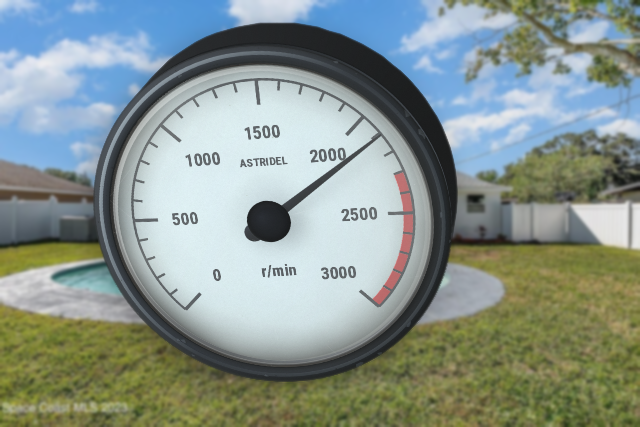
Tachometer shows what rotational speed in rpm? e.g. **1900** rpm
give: **2100** rpm
